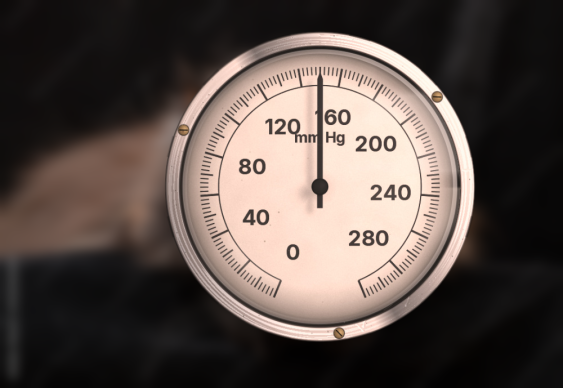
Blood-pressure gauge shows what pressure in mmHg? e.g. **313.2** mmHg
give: **150** mmHg
